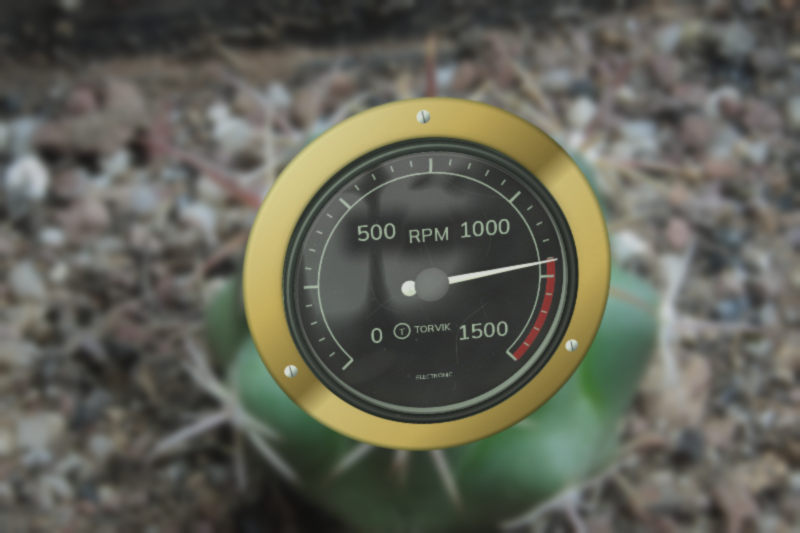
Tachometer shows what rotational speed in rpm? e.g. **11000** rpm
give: **1200** rpm
